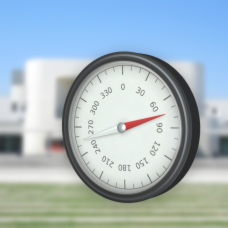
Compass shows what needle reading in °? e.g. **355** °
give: **75** °
